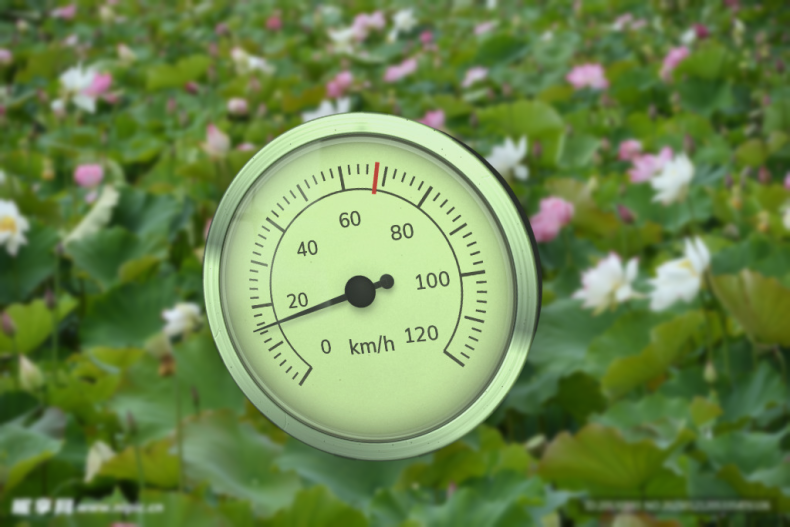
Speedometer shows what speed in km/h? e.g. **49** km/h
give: **15** km/h
